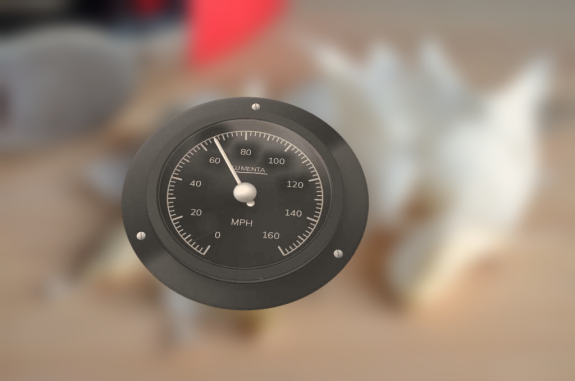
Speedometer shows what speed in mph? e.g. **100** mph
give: **66** mph
